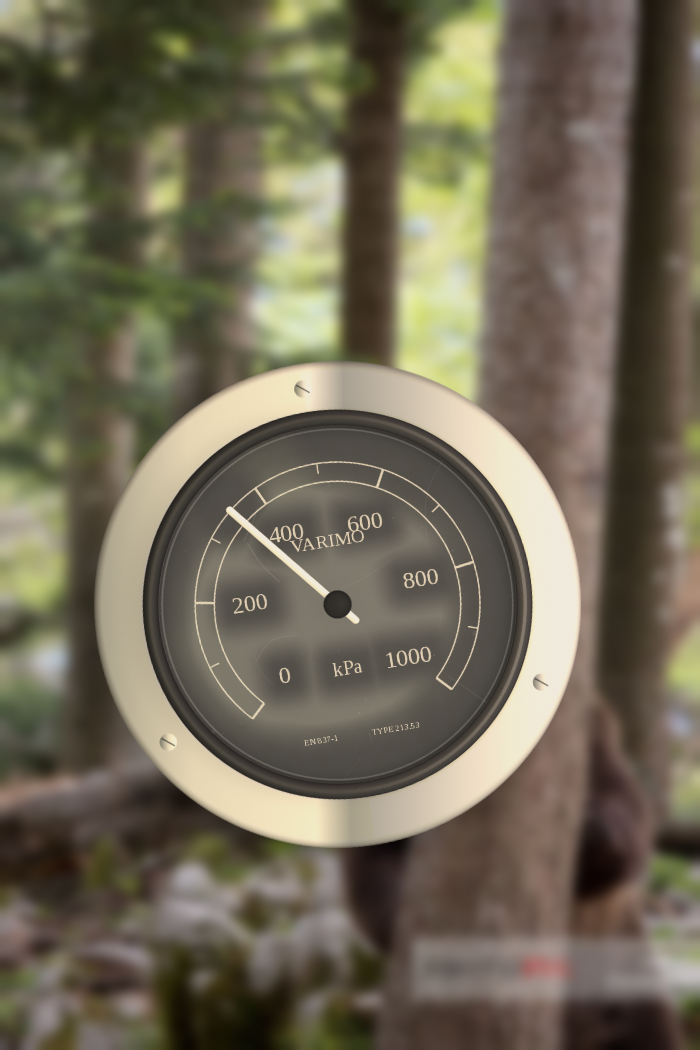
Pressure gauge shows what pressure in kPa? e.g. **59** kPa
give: **350** kPa
